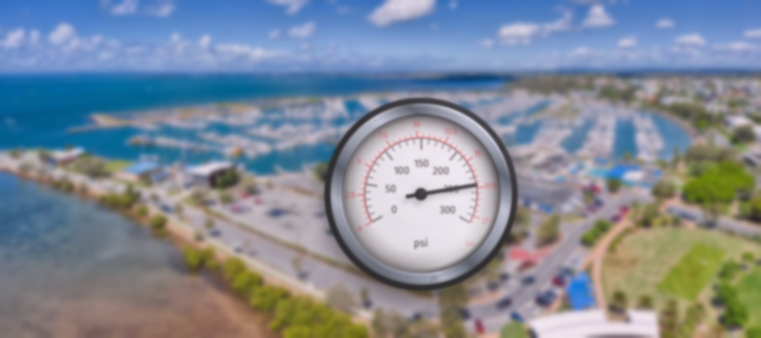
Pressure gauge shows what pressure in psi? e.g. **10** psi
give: **250** psi
